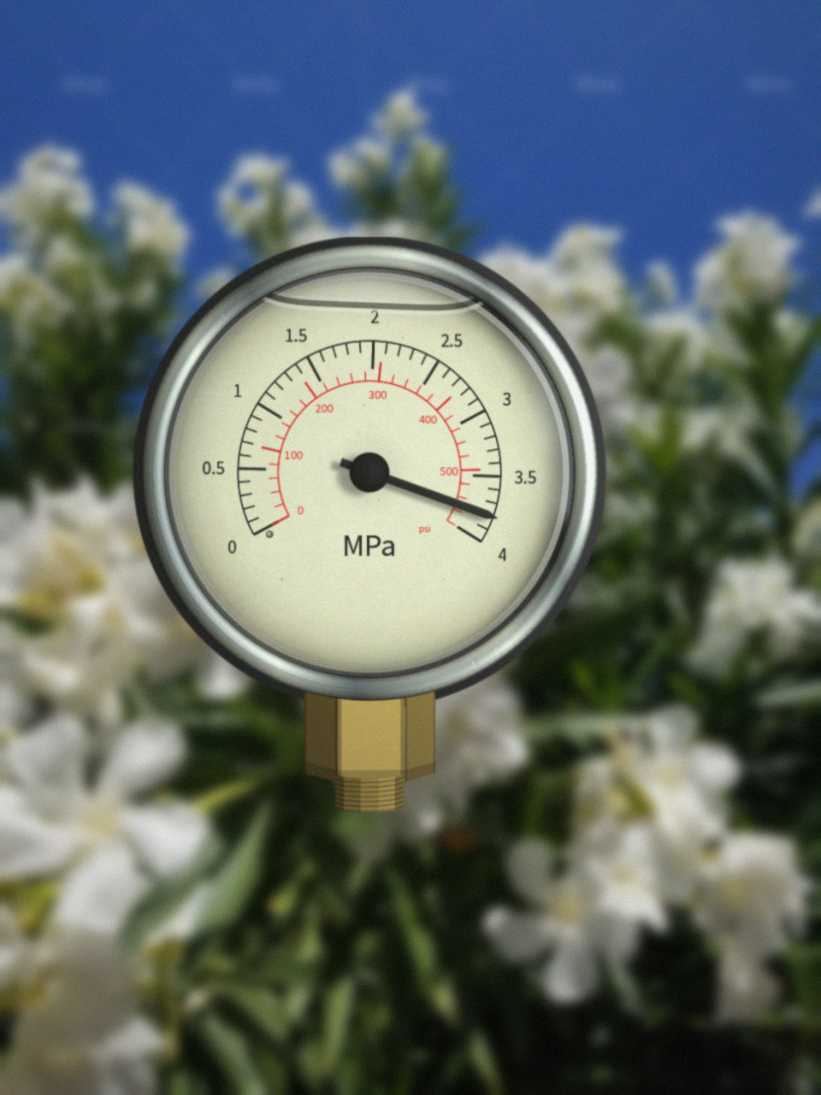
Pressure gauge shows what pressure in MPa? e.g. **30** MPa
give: **3.8** MPa
